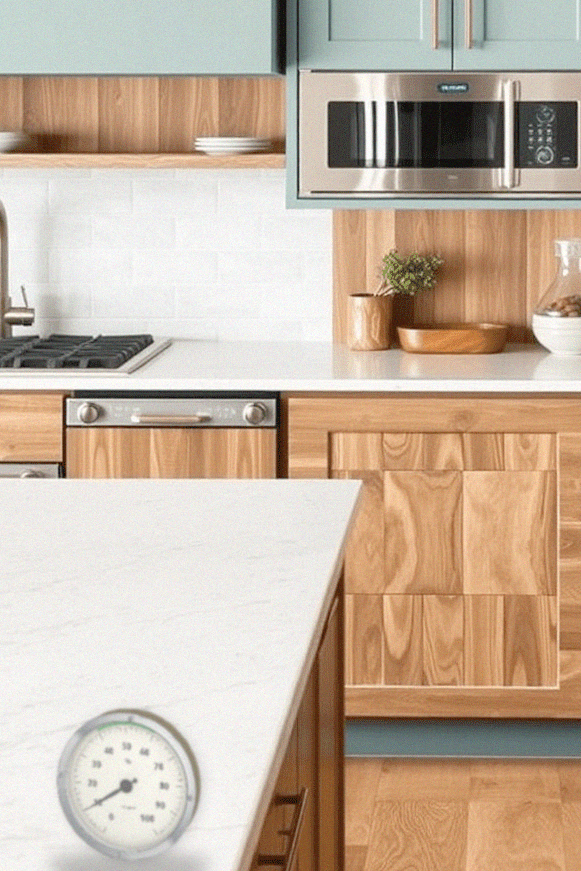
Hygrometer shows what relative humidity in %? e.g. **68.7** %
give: **10** %
